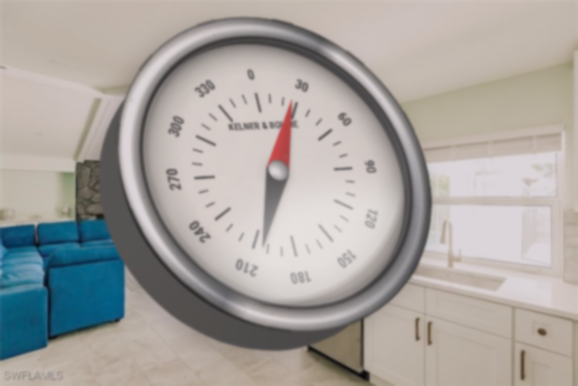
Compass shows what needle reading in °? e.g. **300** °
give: **25** °
